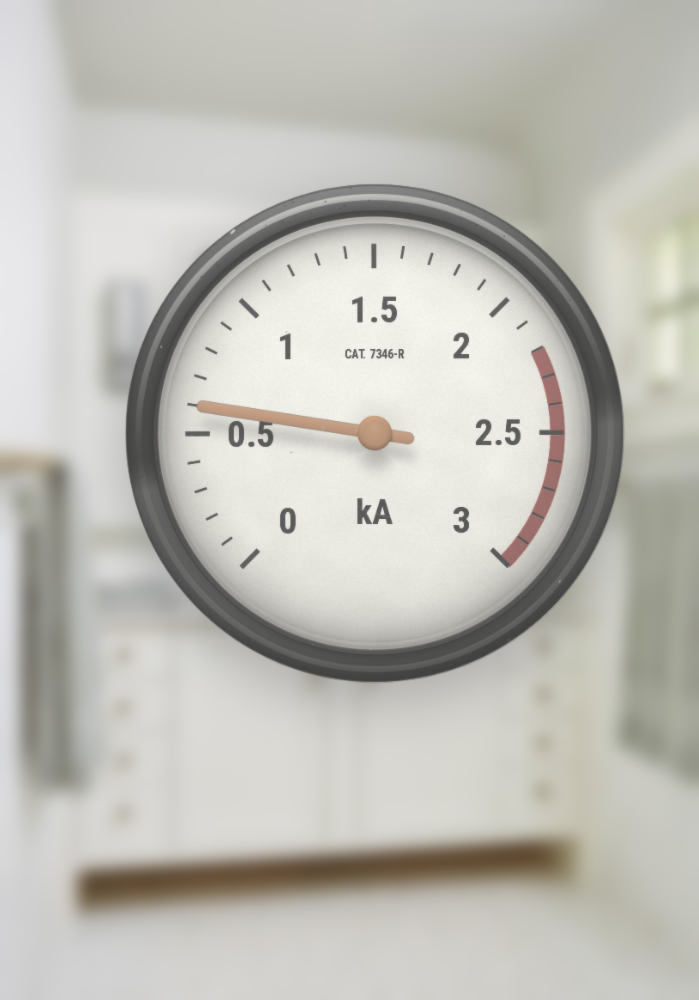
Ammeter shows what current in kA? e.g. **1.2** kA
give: **0.6** kA
